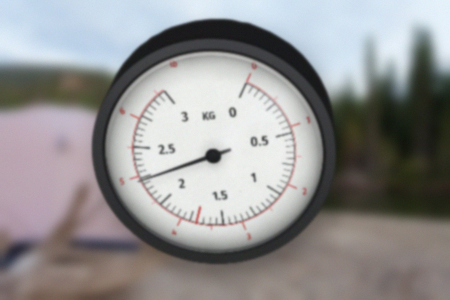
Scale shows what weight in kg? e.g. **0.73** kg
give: **2.25** kg
